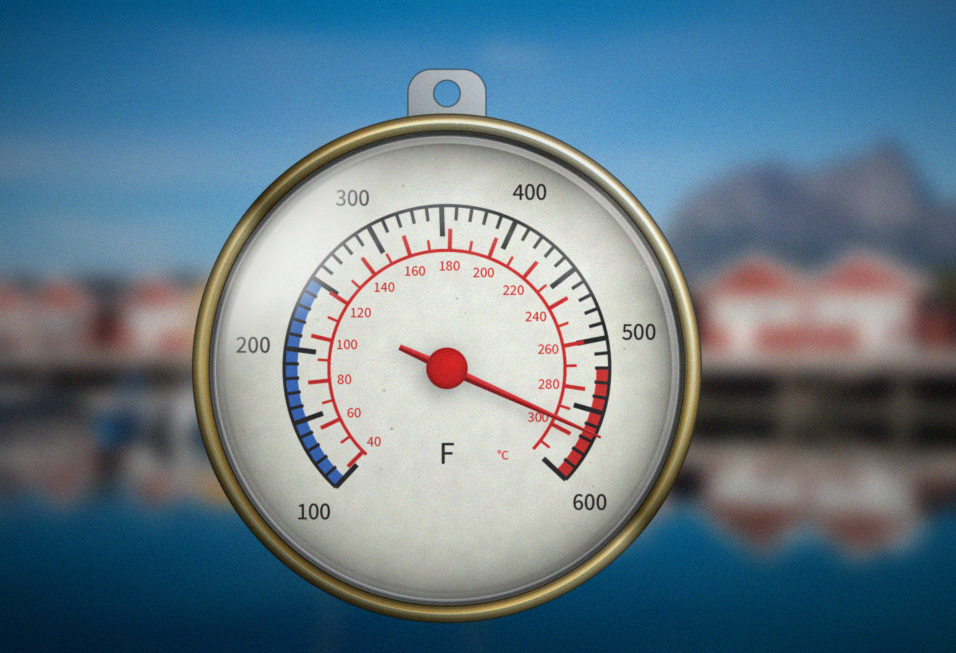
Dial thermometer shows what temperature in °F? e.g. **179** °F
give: **565** °F
